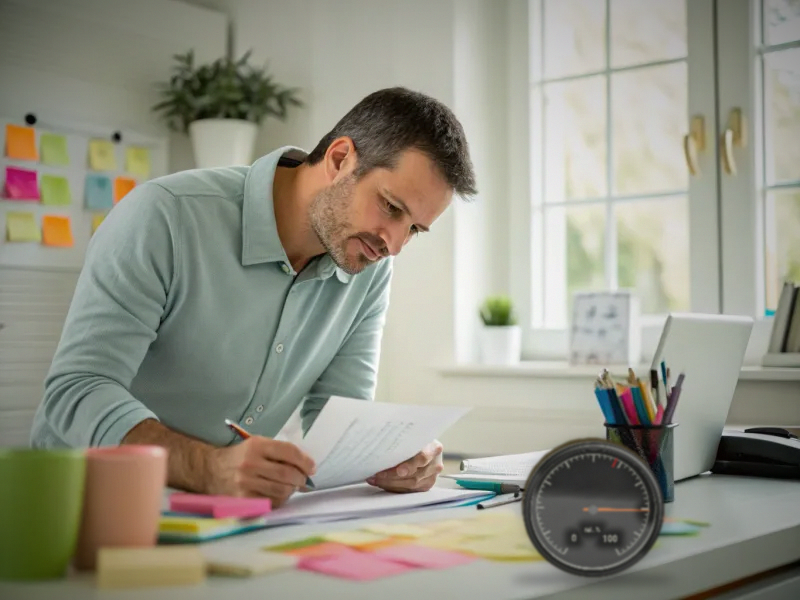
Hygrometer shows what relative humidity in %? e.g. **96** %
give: **80** %
